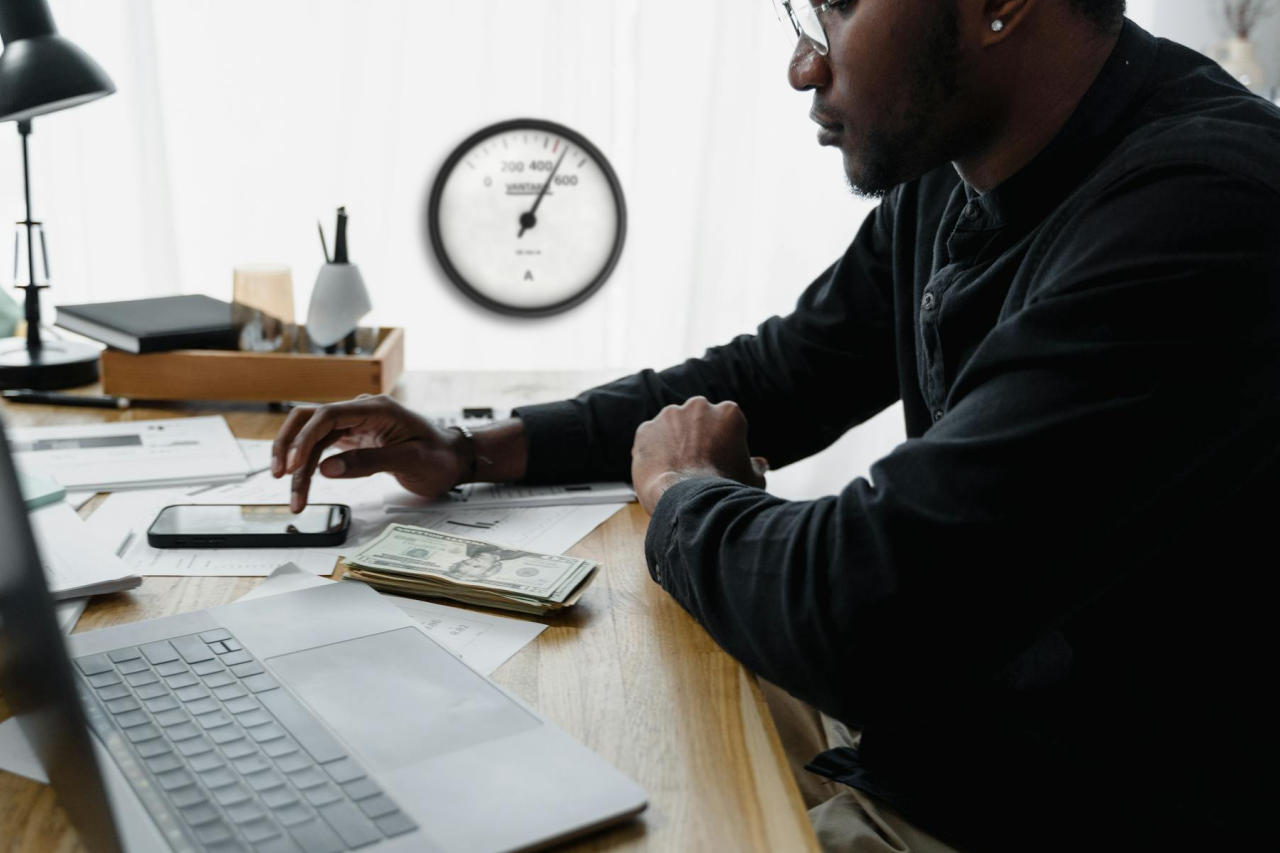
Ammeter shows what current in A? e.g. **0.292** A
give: **500** A
